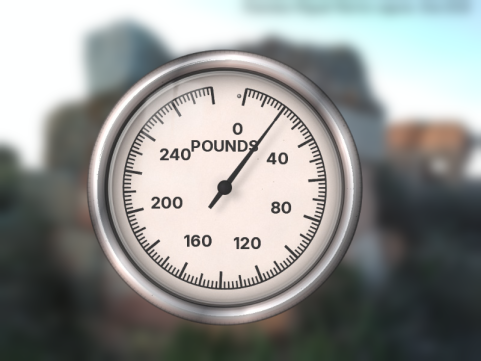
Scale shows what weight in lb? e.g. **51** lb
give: **20** lb
